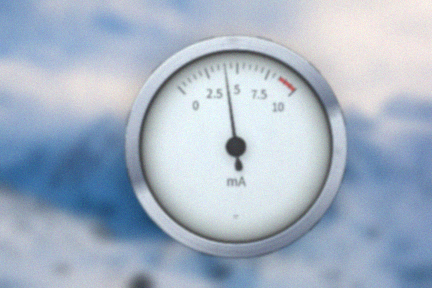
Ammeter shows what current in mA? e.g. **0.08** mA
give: **4** mA
